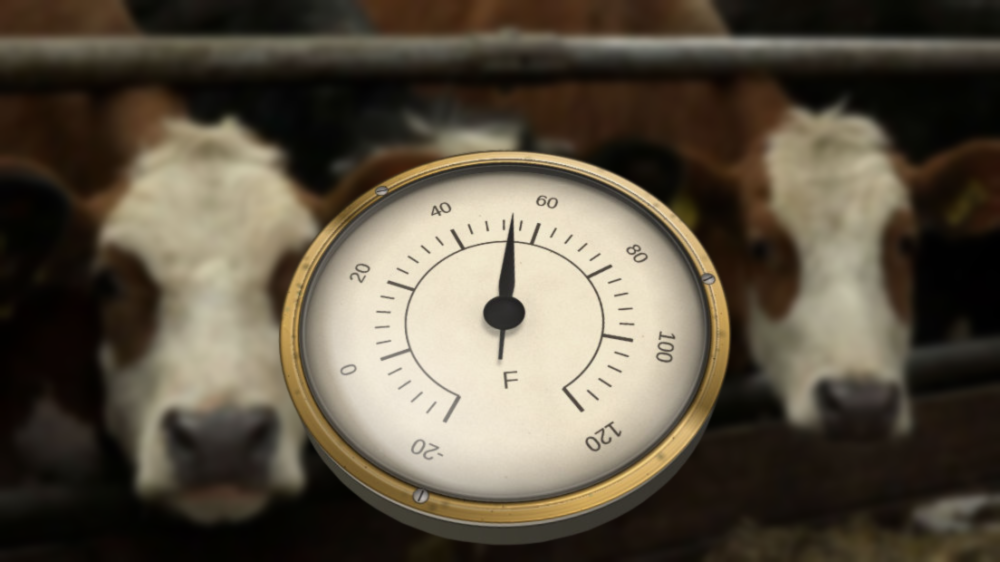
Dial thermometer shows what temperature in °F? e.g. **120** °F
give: **54** °F
